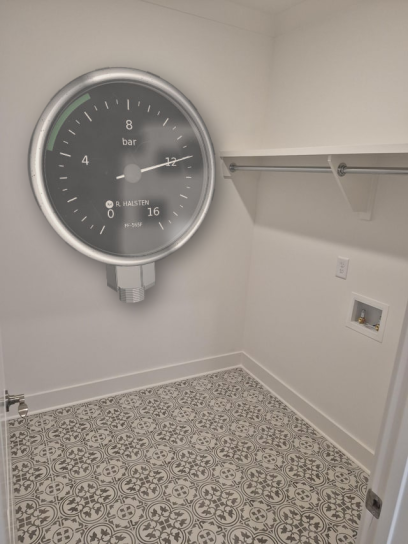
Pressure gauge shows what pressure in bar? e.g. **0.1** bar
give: **12** bar
